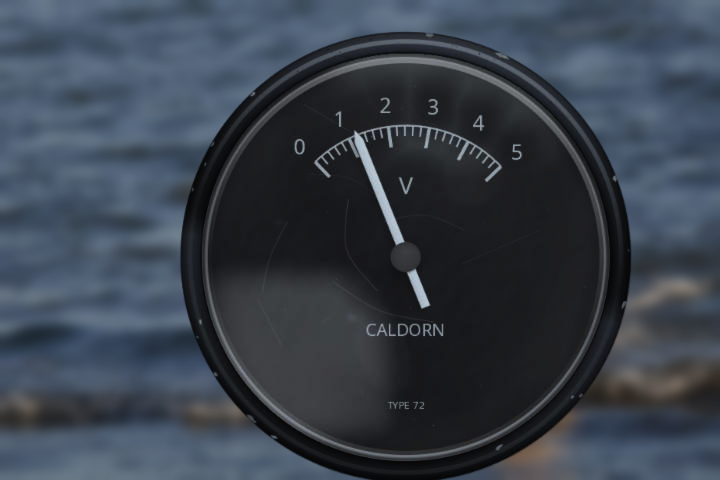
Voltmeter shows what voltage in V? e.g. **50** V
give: **1.2** V
